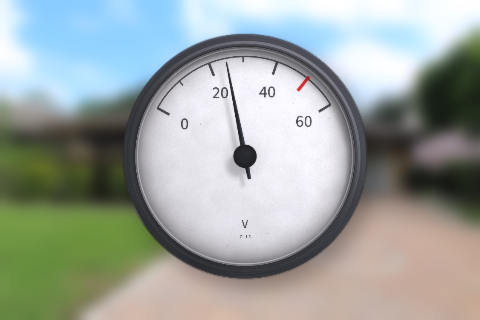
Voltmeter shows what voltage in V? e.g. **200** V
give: **25** V
